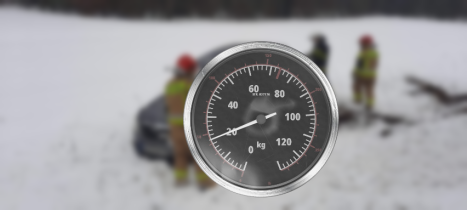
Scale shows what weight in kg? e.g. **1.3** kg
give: **20** kg
